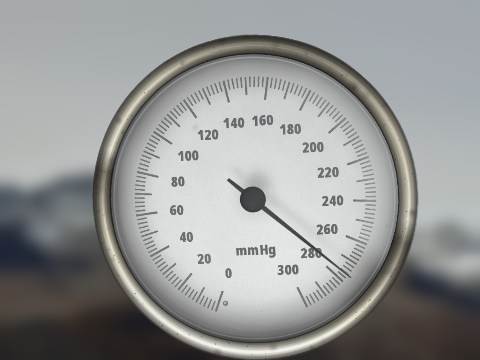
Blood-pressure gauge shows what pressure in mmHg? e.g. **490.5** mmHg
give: **276** mmHg
